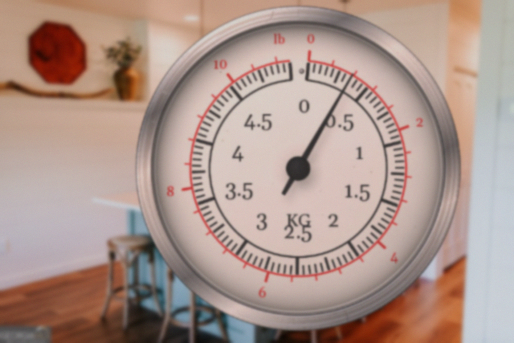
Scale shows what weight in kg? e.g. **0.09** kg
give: **0.35** kg
